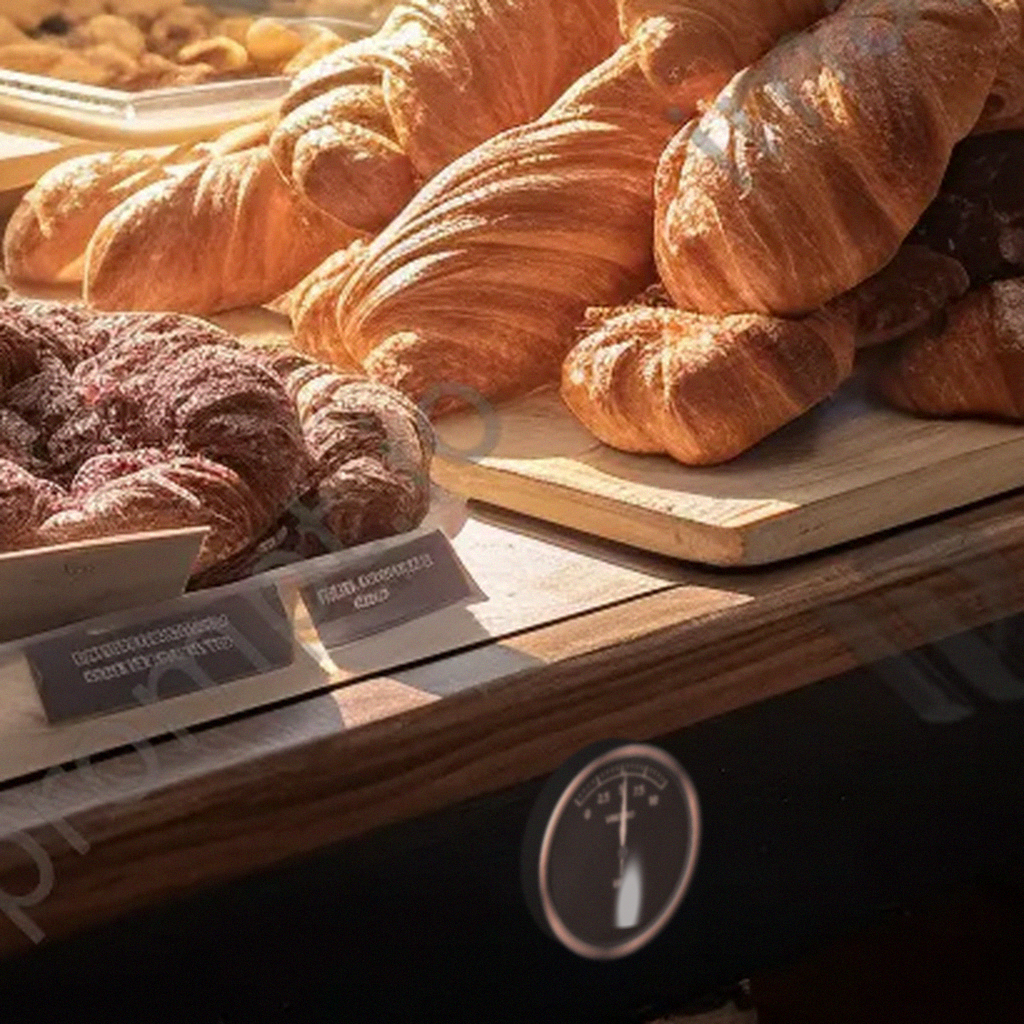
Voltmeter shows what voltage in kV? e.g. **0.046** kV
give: **5** kV
